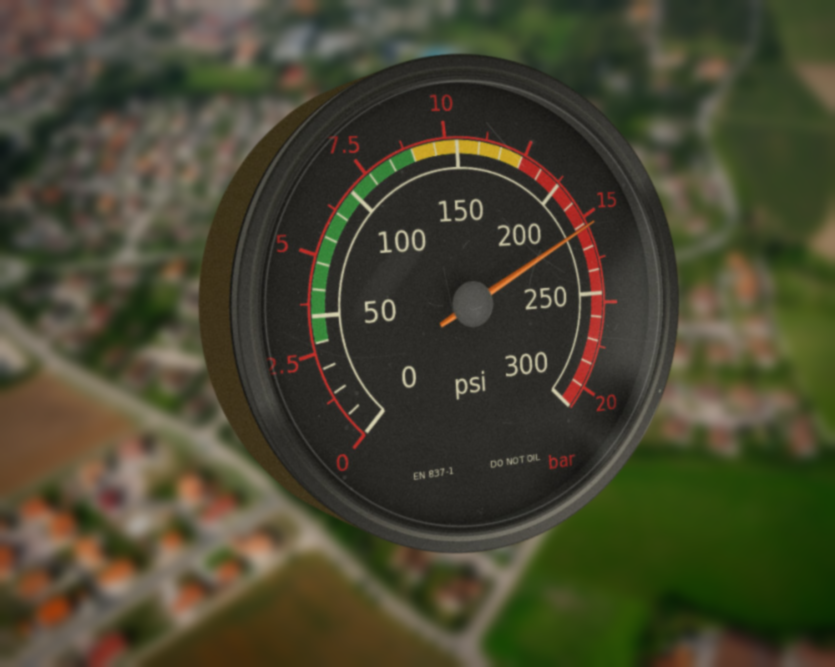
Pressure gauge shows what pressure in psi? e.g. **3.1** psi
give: **220** psi
